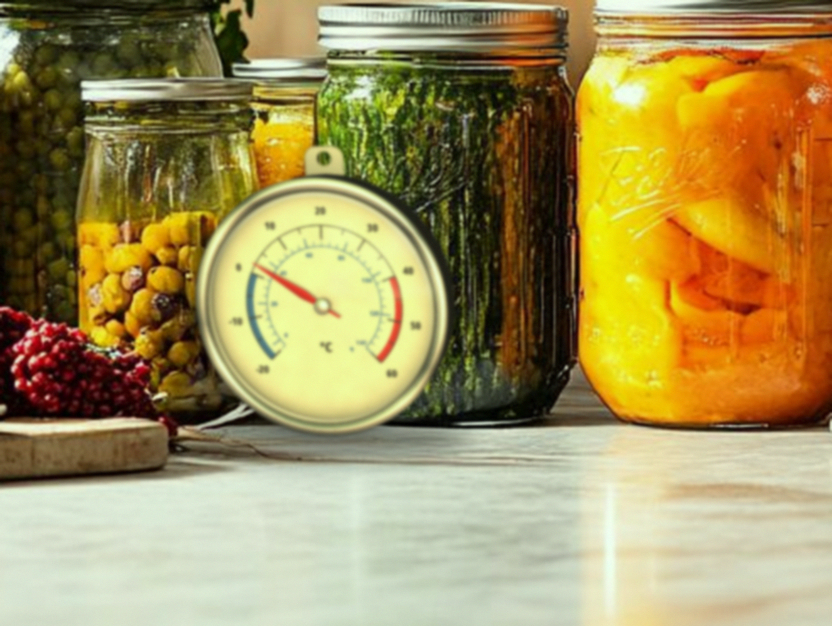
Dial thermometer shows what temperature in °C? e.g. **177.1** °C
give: **2.5** °C
